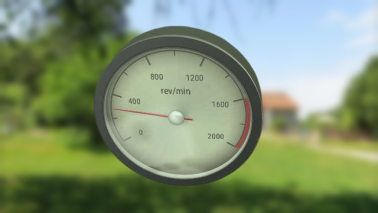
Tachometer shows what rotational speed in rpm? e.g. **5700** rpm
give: **300** rpm
